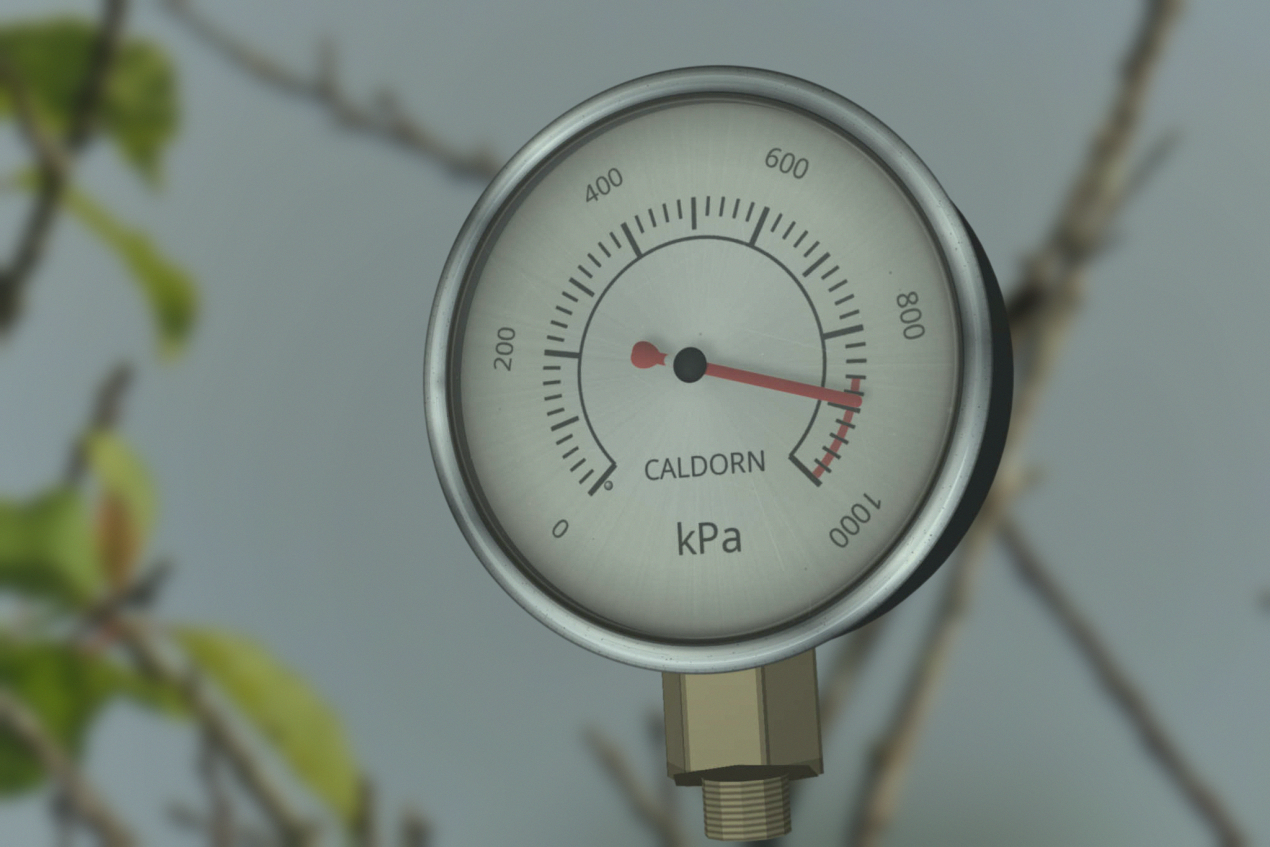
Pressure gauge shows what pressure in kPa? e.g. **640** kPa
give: **890** kPa
